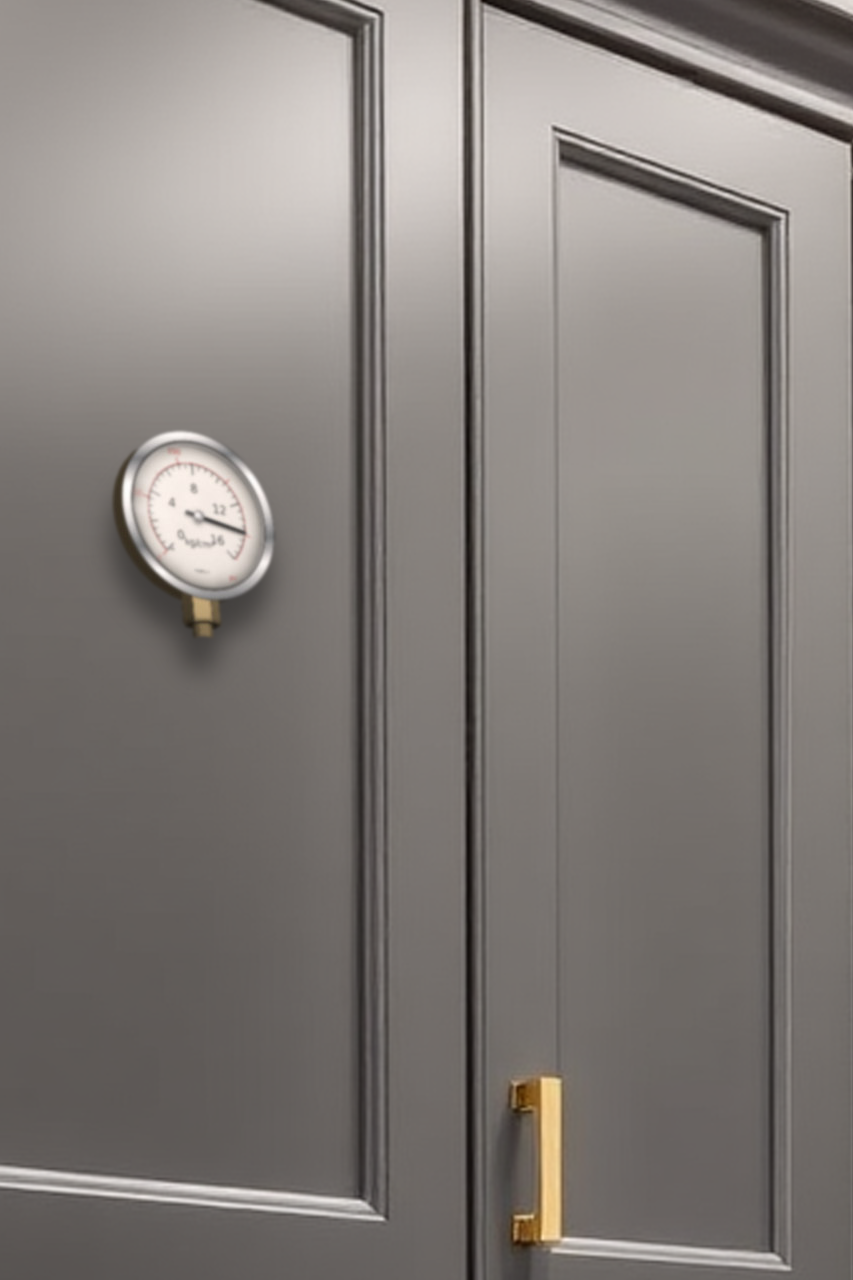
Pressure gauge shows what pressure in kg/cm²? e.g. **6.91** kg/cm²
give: **14** kg/cm²
